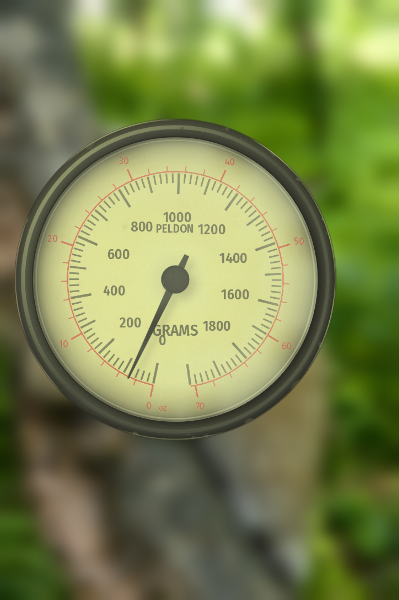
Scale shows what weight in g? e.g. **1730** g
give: **80** g
